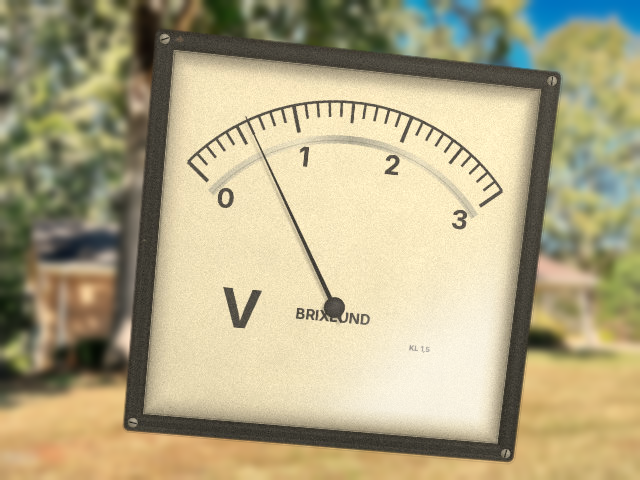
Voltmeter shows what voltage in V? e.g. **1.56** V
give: **0.6** V
